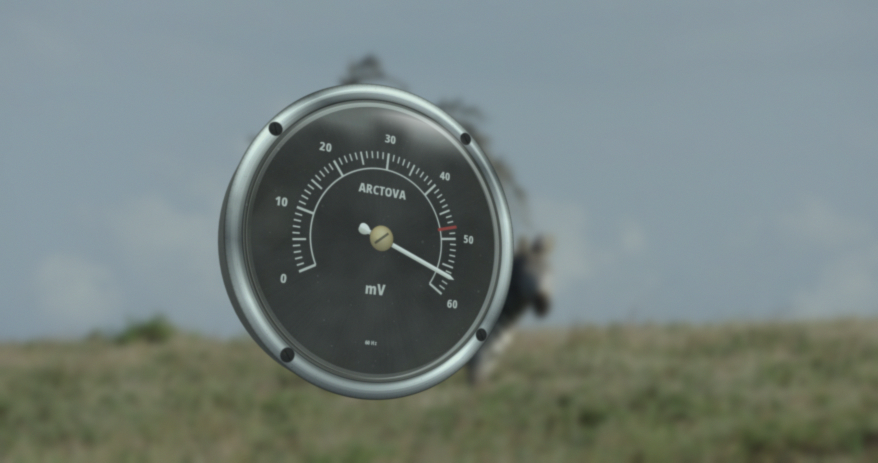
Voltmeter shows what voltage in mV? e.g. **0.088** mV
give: **57** mV
